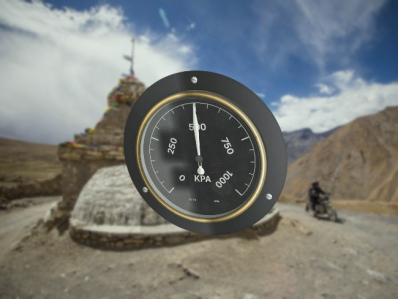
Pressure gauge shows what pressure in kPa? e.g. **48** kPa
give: **500** kPa
